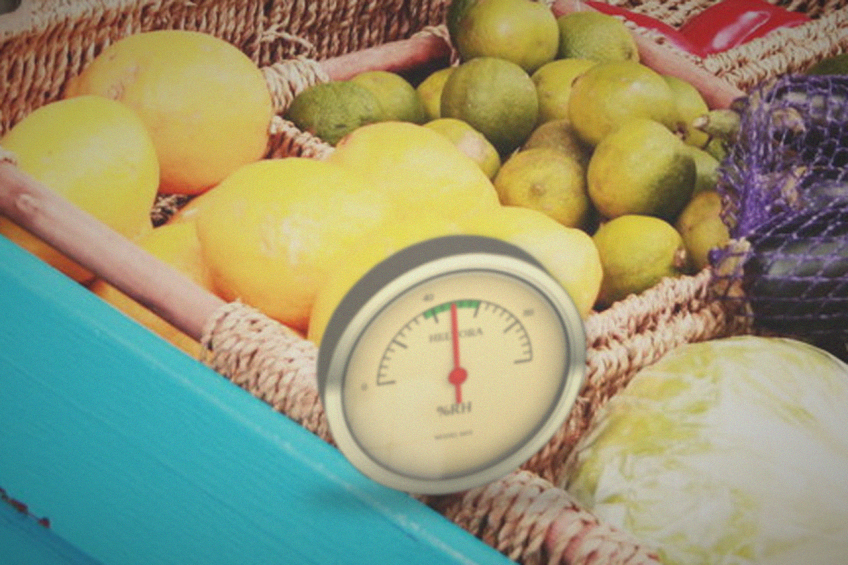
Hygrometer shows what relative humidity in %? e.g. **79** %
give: **48** %
